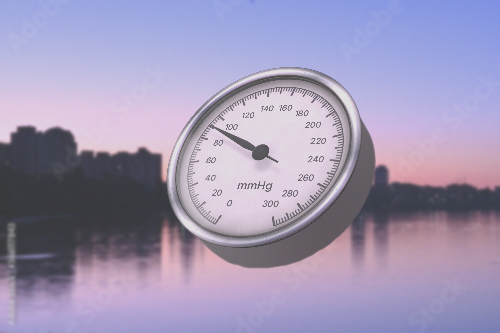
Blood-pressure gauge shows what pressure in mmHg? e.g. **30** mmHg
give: **90** mmHg
